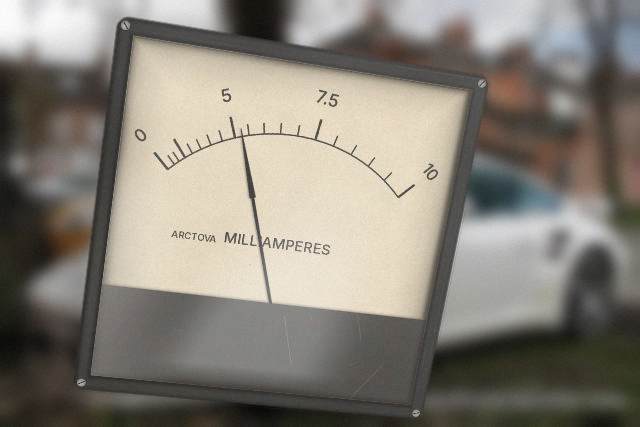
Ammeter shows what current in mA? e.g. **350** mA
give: **5.25** mA
